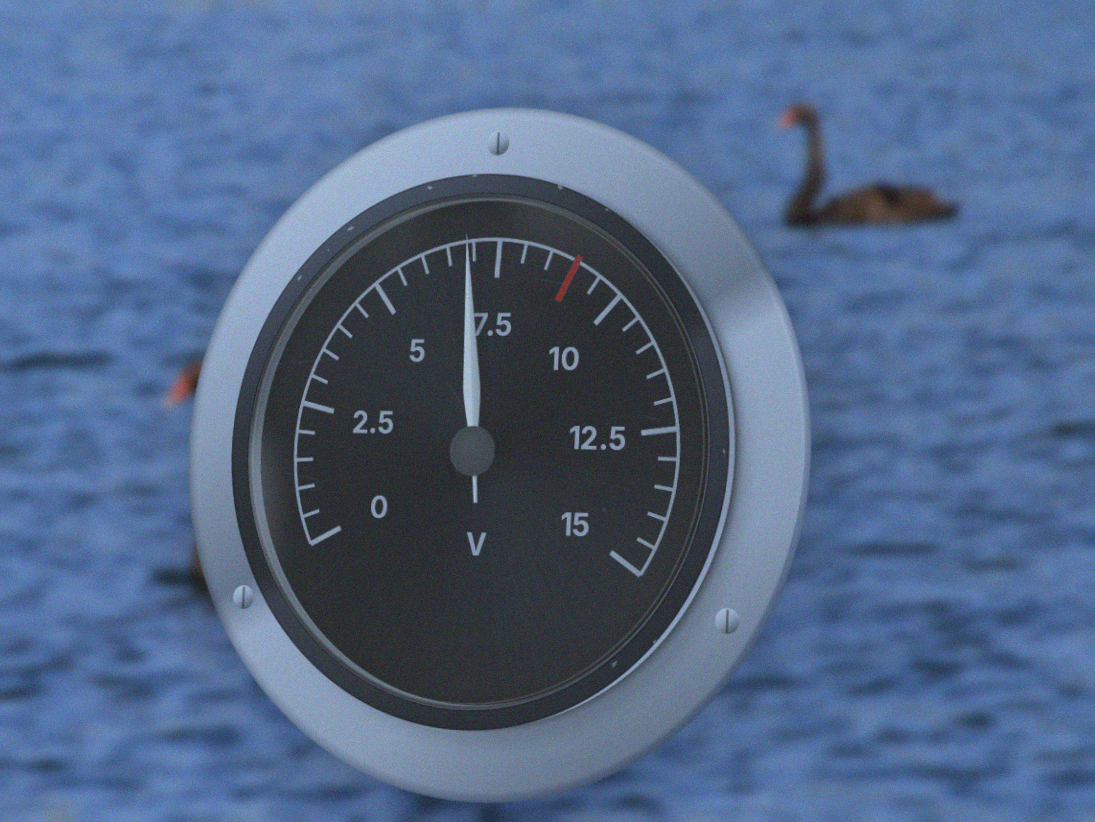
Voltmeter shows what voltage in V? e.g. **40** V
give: **7** V
